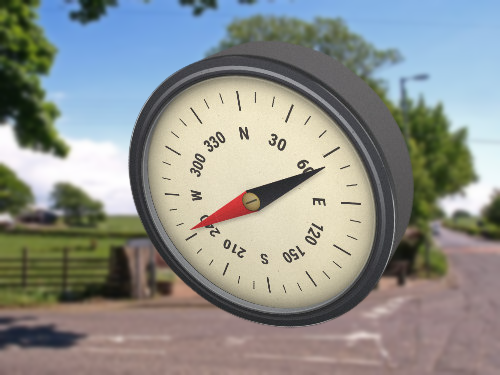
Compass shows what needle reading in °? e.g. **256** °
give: **245** °
